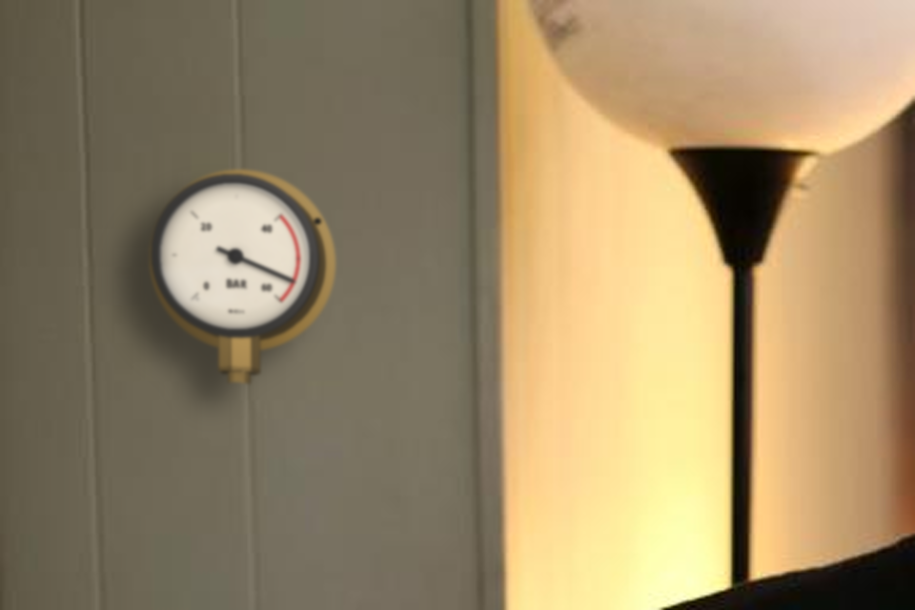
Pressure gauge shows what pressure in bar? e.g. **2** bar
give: **55** bar
